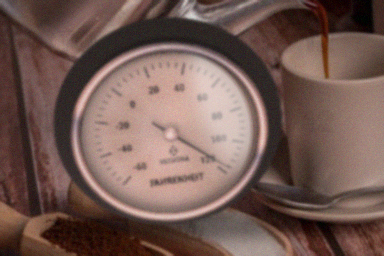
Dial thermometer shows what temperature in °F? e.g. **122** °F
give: **116** °F
